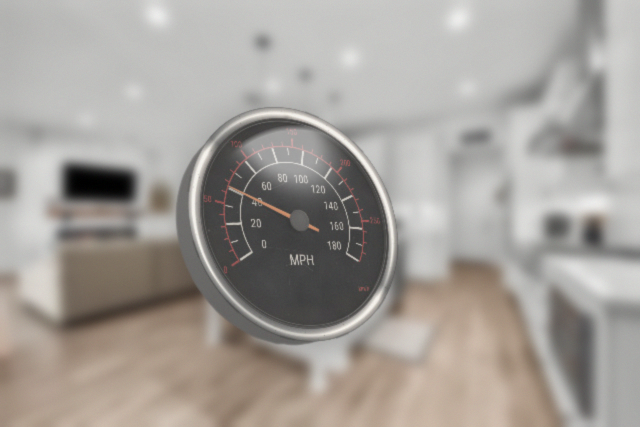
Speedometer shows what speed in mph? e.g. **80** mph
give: **40** mph
